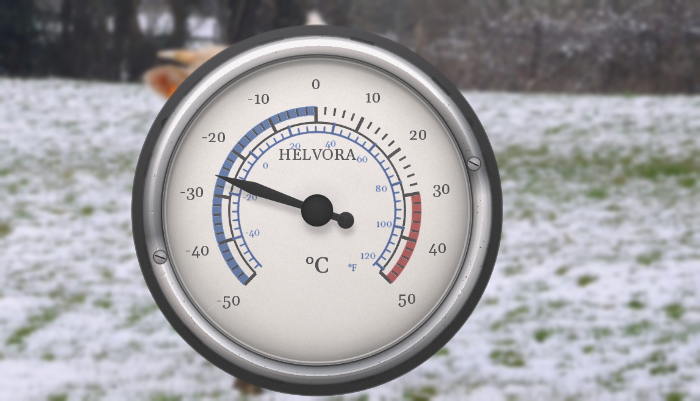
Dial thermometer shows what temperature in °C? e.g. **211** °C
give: **-26** °C
